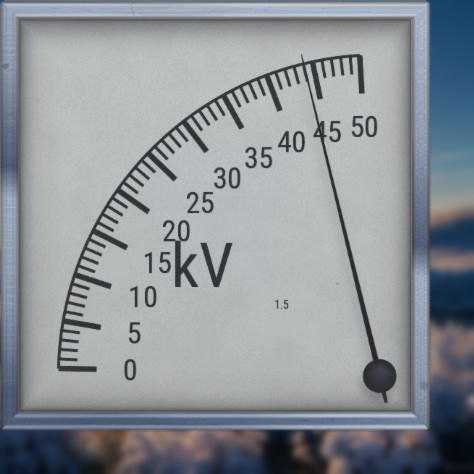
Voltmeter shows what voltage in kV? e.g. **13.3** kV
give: **44** kV
